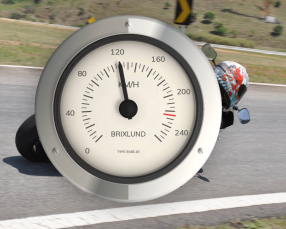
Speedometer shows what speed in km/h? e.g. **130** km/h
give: **120** km/h
